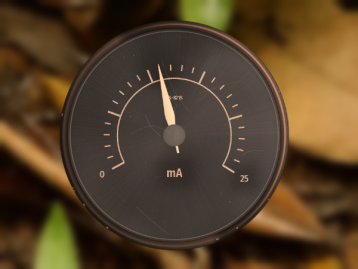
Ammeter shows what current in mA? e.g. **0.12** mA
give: **11** mA
